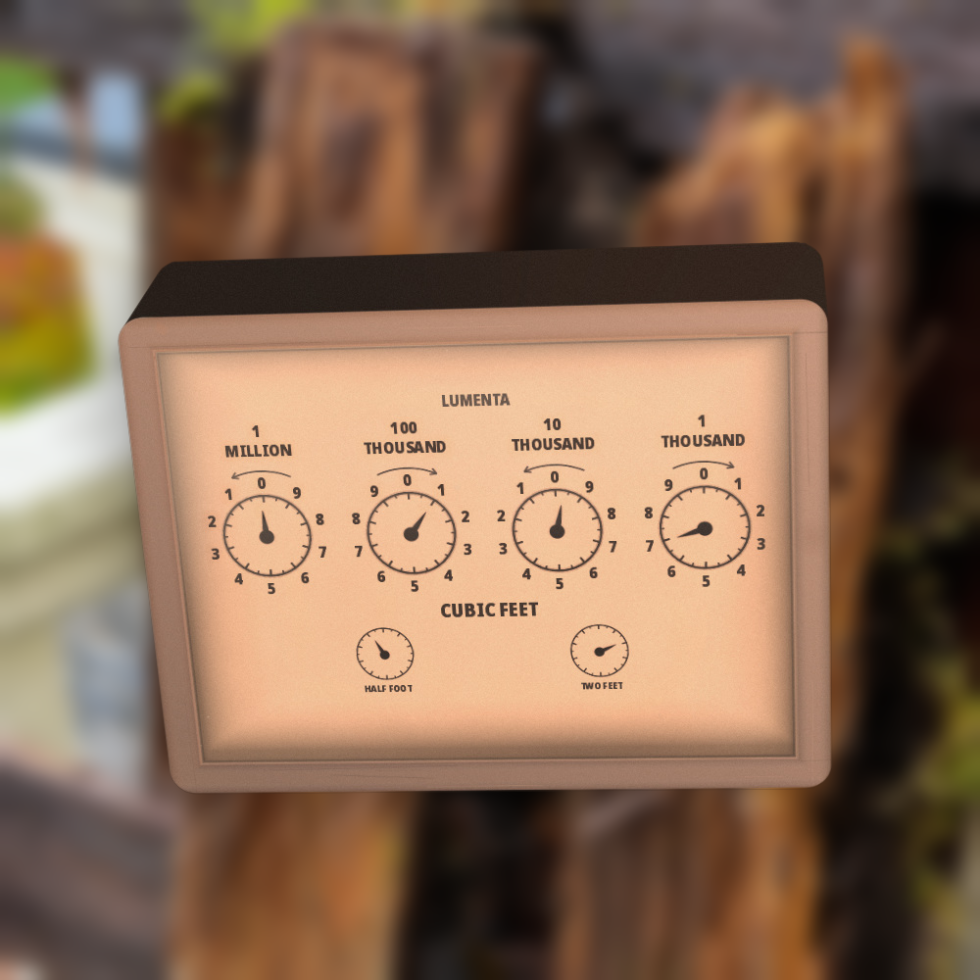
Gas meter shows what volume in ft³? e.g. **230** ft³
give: **9700** ft³
